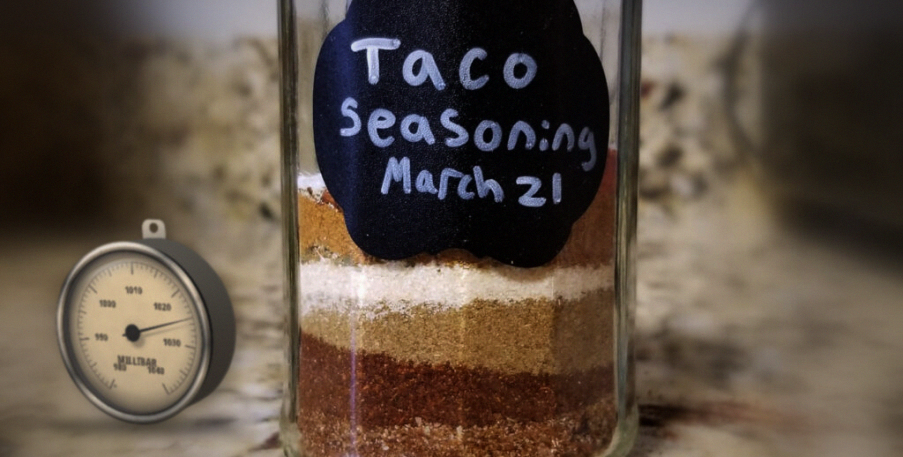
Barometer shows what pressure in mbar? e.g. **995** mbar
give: **1025** mbar
